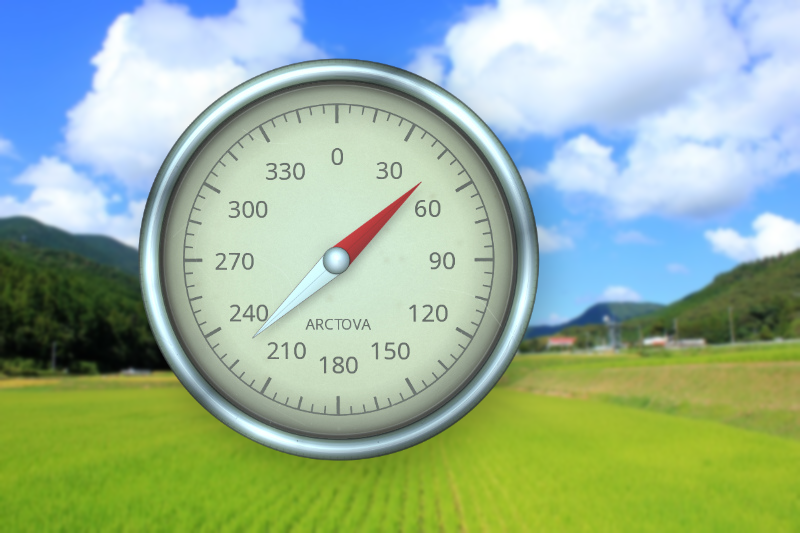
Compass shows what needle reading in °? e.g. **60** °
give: **47.5** °
